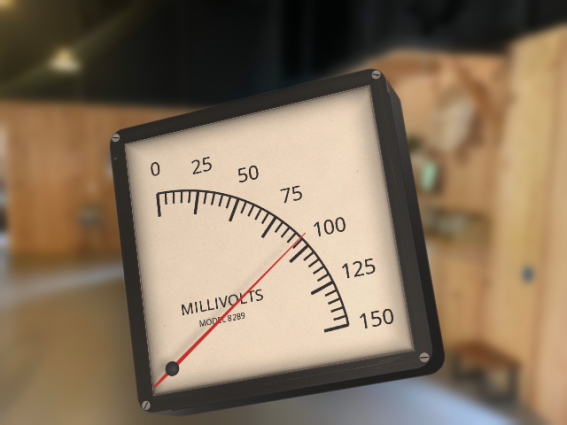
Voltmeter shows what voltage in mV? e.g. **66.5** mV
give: **95** mV
